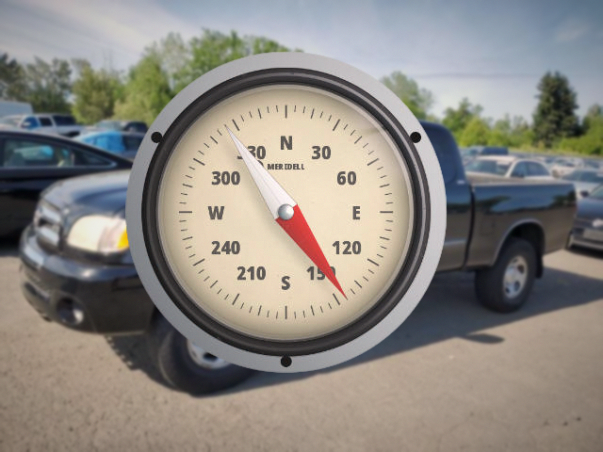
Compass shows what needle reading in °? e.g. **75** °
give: **145** °
